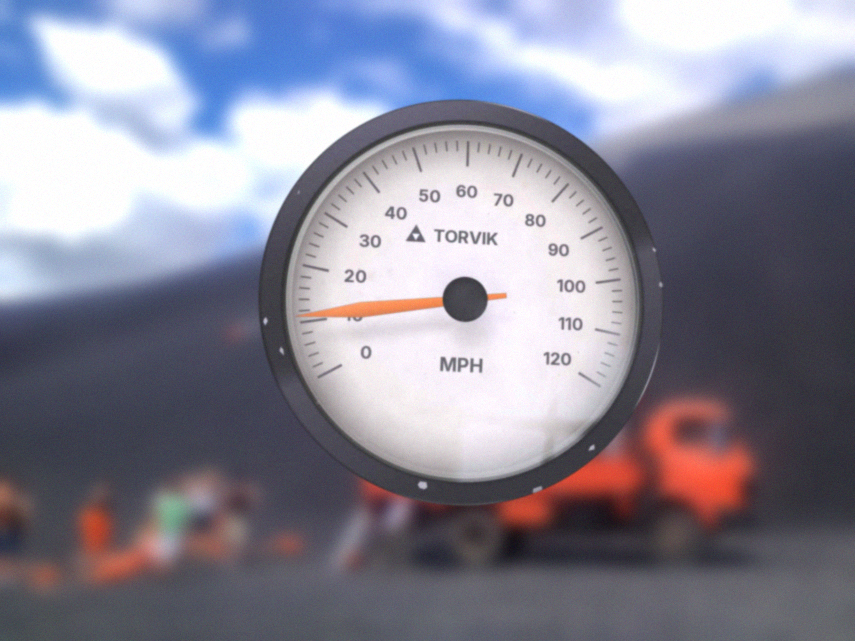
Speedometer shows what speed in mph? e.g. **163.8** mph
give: **11** mph
